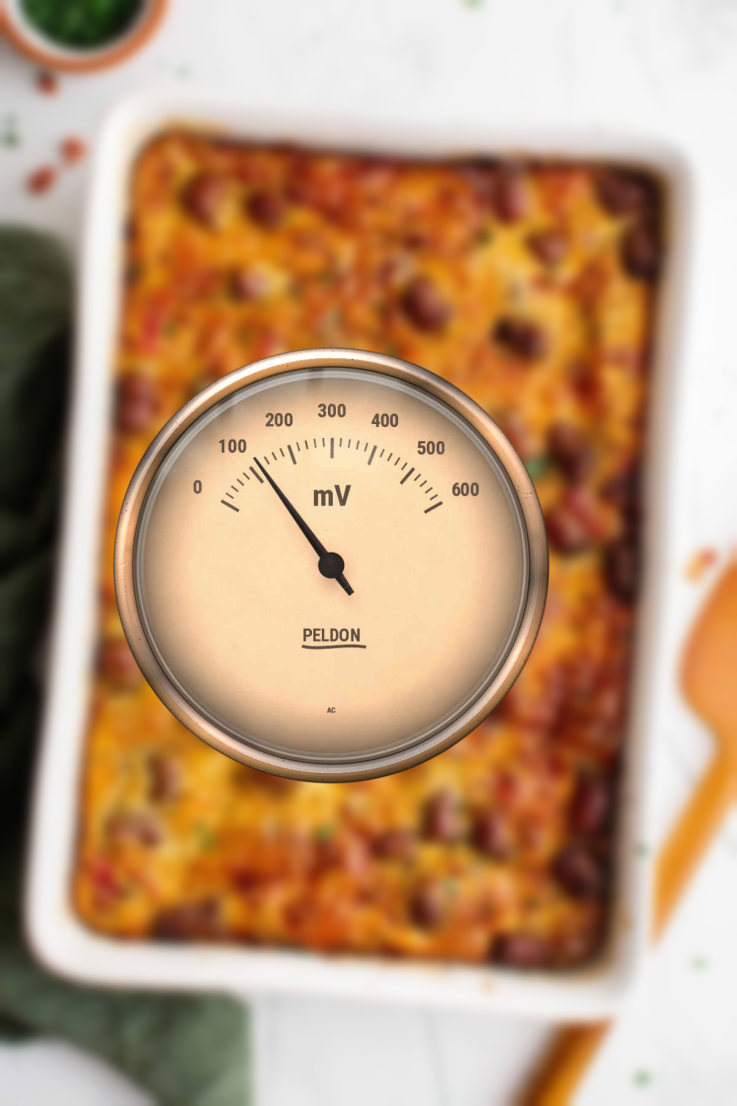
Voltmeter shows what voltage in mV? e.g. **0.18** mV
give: **120** mV
